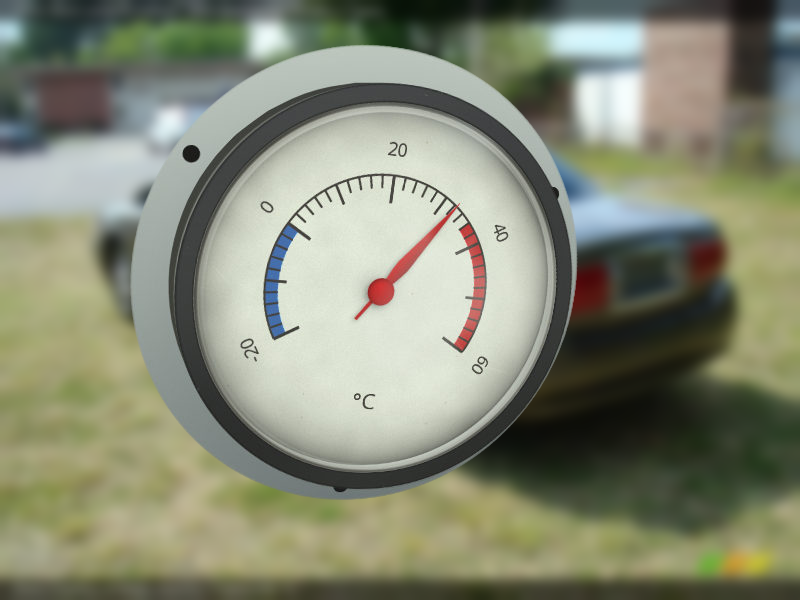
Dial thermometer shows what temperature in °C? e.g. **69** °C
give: **32** °C
